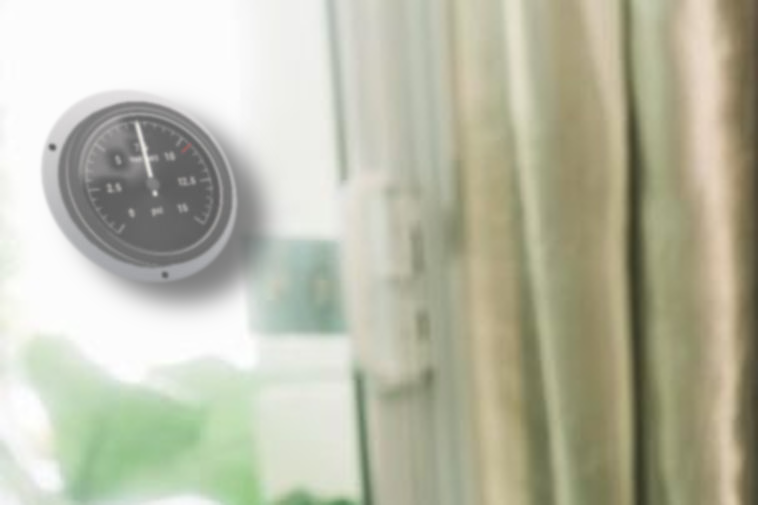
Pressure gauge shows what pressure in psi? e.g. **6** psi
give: **7.5** psi
